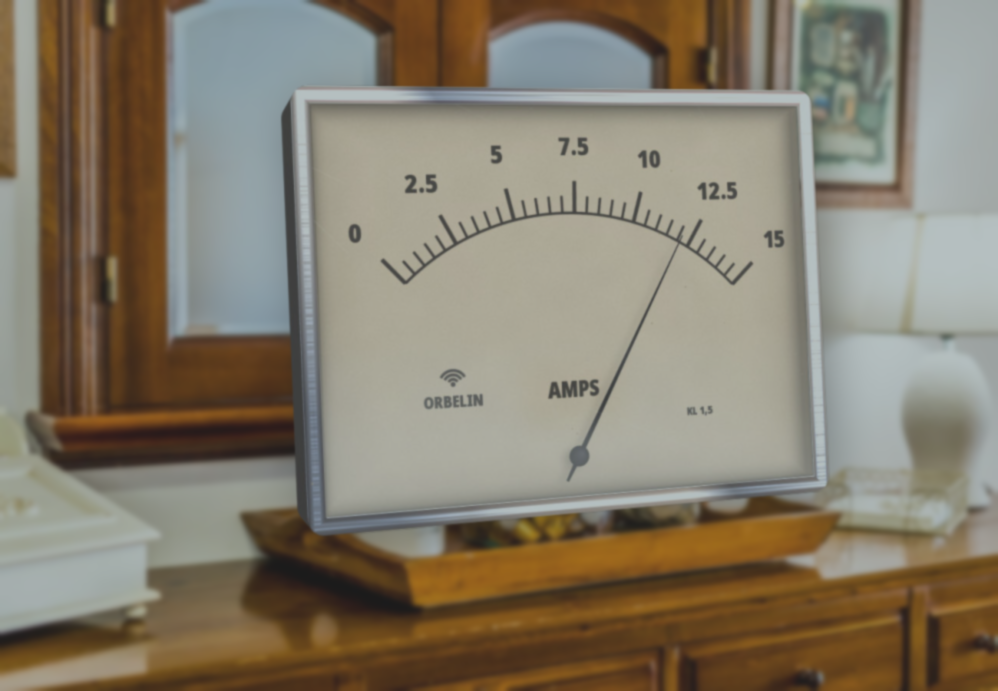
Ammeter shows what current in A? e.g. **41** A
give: **12** A
